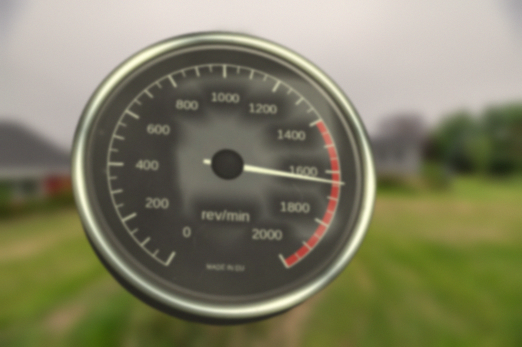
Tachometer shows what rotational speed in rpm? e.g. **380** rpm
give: **1650** rpm
